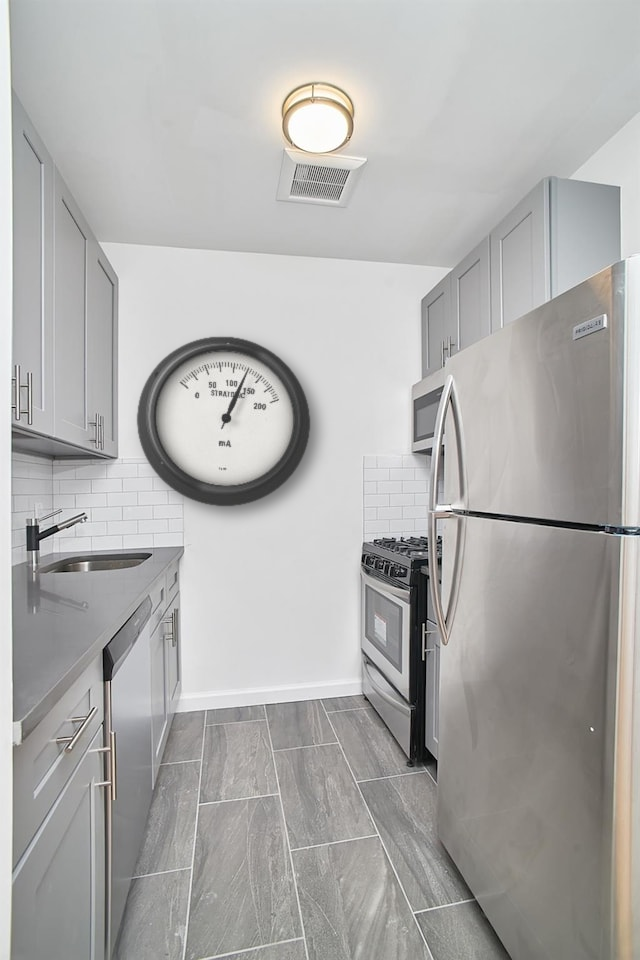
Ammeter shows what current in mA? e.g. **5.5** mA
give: **125** mA
